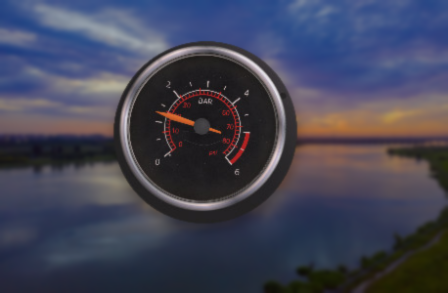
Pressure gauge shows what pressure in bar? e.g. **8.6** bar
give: **1.25** bar
